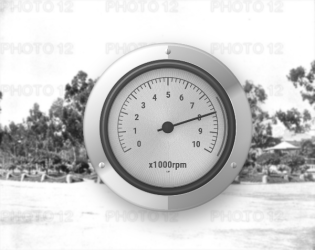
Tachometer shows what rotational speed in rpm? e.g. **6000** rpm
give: **8000** rpm
